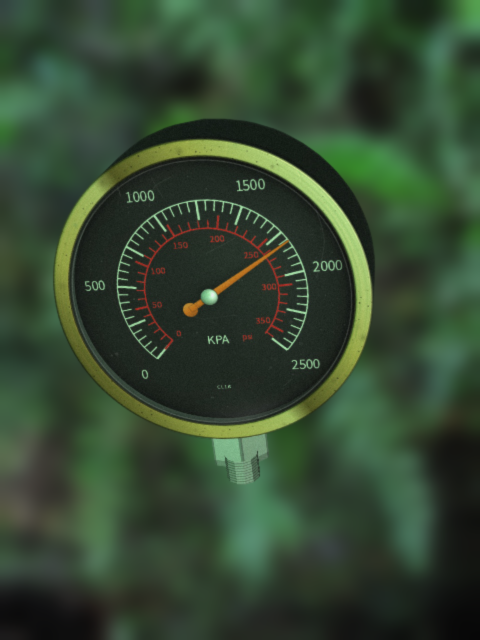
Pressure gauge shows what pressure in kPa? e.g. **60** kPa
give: **1800** kPa
